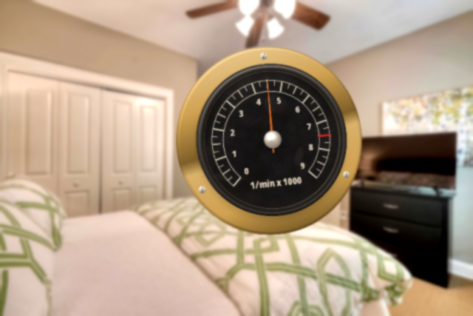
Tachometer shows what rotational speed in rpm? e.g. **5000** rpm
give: **4500** rpm
